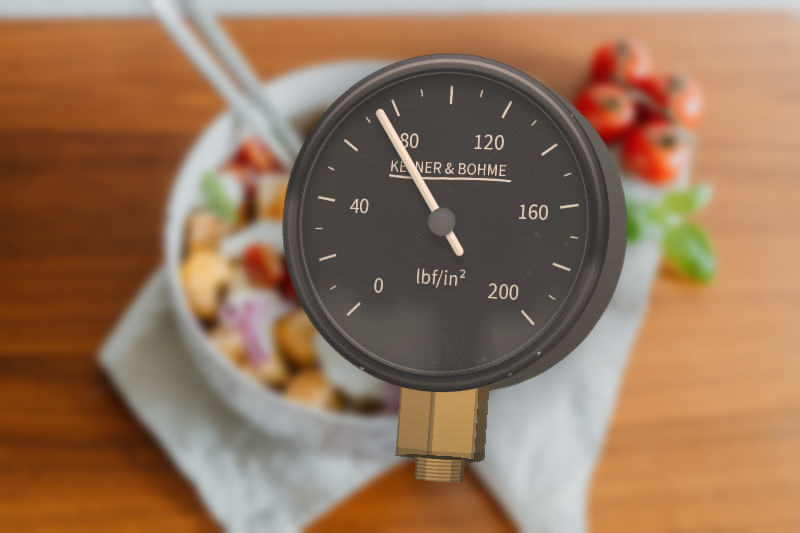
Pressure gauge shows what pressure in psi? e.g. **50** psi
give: **75** psi
